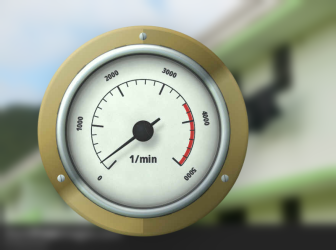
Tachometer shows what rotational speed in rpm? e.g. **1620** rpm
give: **200** rpm
